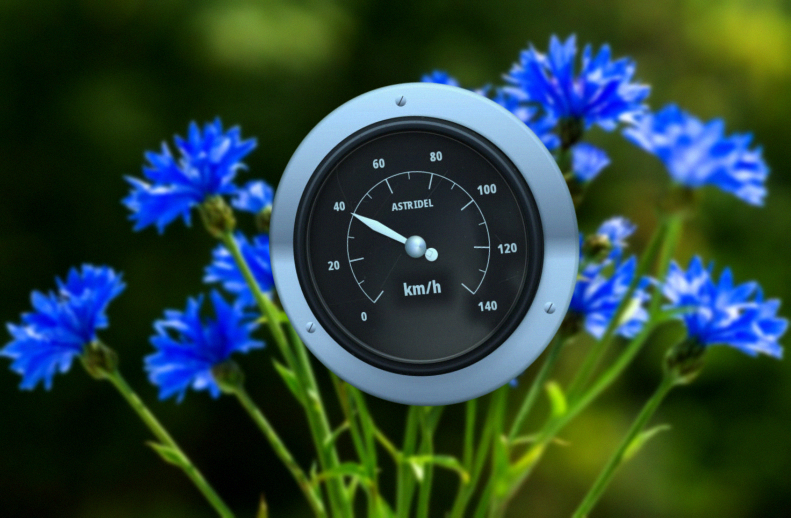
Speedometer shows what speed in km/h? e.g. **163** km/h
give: **40** km/h
